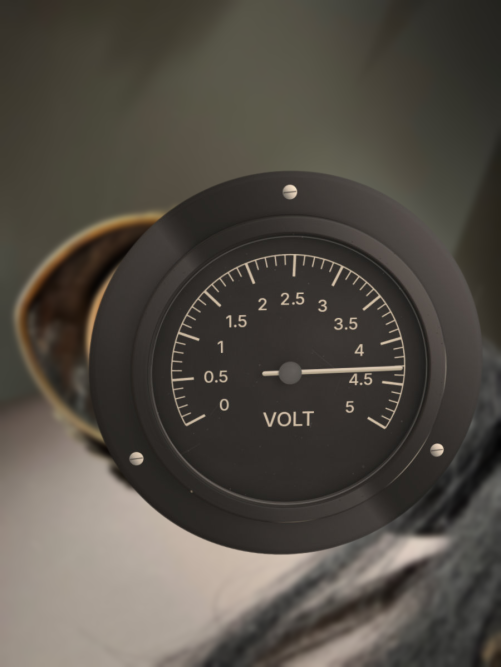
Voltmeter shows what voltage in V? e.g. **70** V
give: **4.3** V
